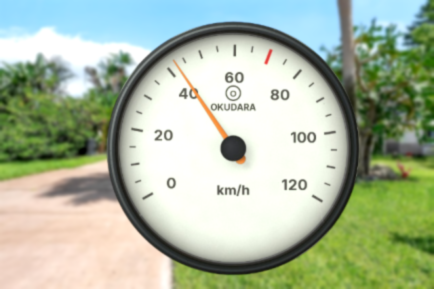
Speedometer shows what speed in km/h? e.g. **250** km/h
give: **42.5** km/h
